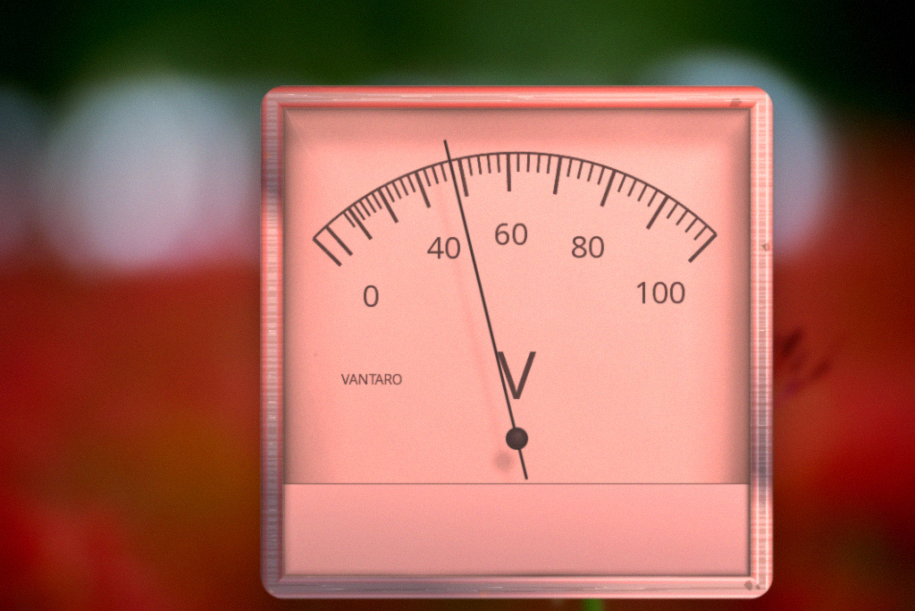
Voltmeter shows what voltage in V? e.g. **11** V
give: **48** V
